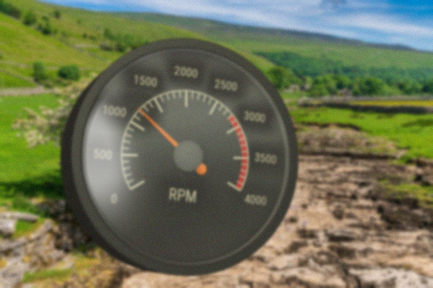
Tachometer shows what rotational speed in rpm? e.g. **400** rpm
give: **1200** rpm
